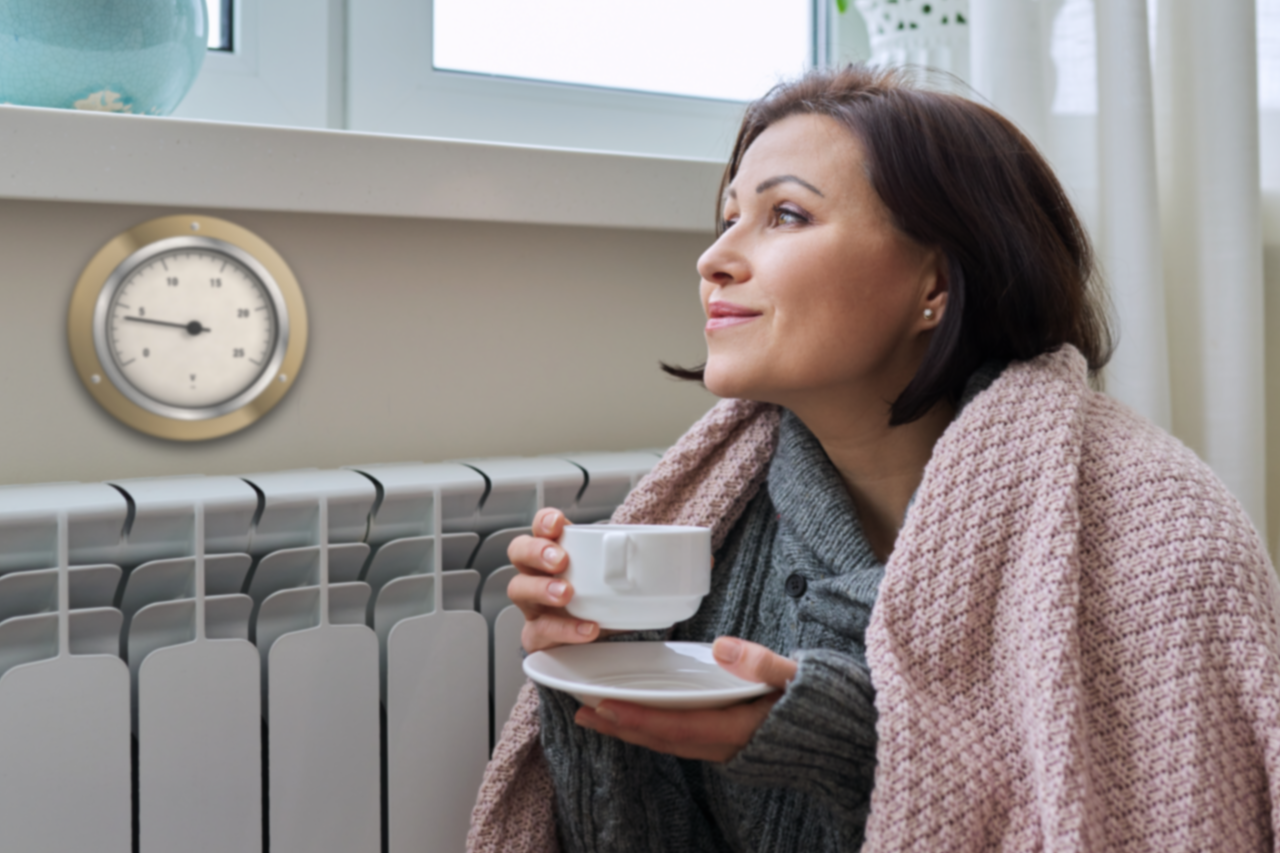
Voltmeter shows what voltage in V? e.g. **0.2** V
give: **4** V
